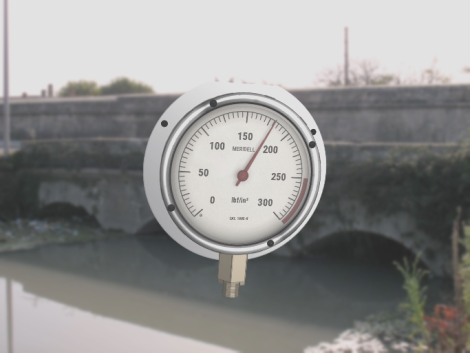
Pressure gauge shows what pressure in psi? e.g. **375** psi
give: **180** psi
